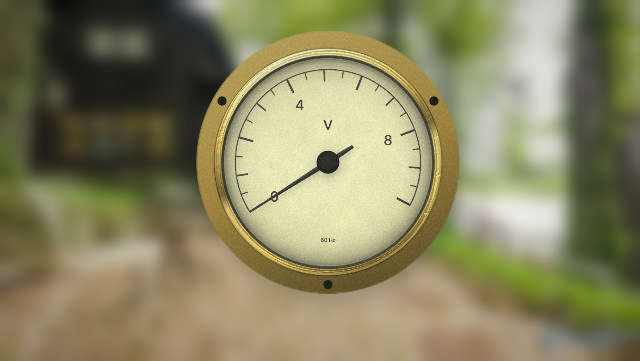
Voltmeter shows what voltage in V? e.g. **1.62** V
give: **0** V
